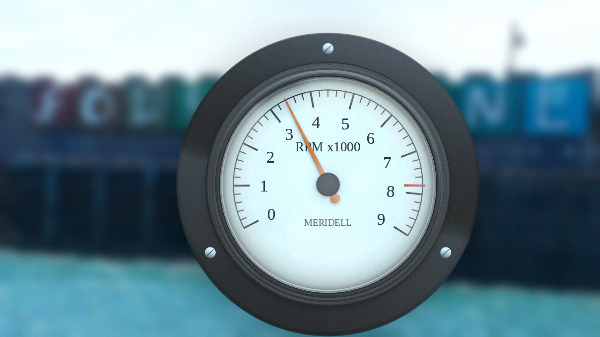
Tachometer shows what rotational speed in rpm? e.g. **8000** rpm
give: **3400** rpm
